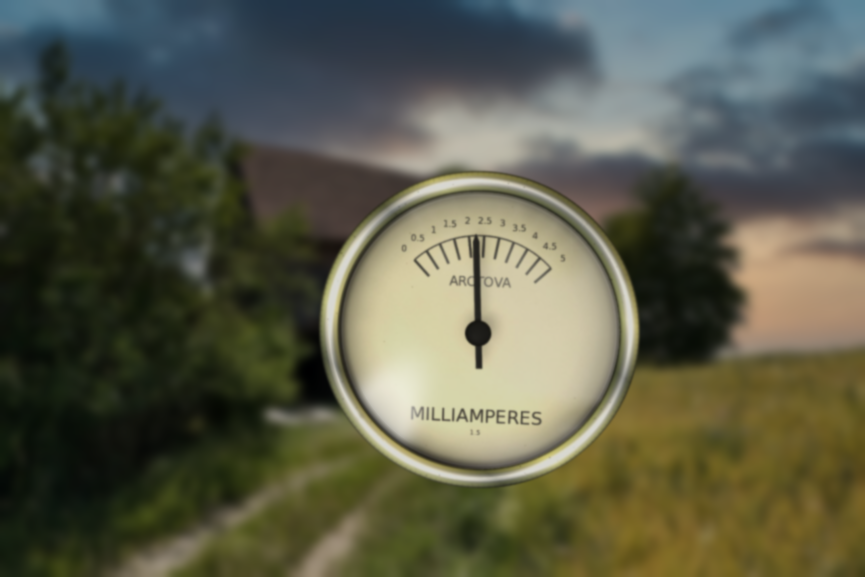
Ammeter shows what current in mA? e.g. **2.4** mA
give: **2.25** mA
